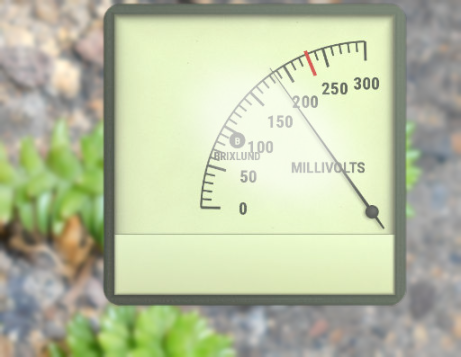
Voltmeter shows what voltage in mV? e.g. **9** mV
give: **185** mV
